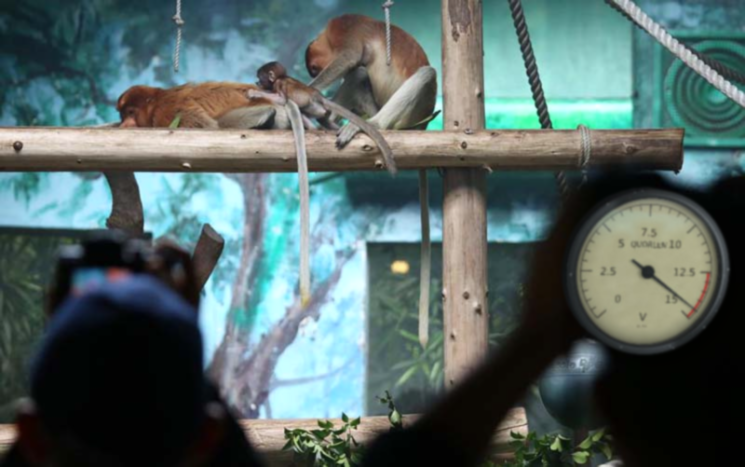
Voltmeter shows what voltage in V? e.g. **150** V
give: **14.5** V
